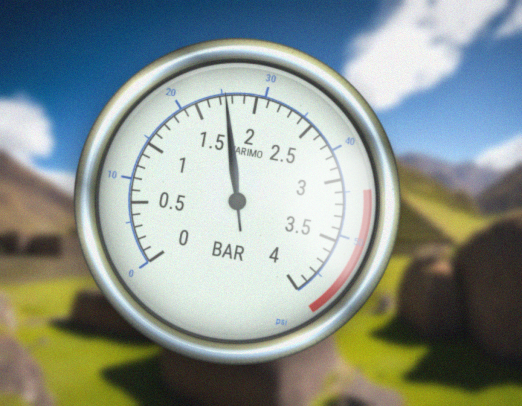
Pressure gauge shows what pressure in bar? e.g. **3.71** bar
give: **1.75** bar
